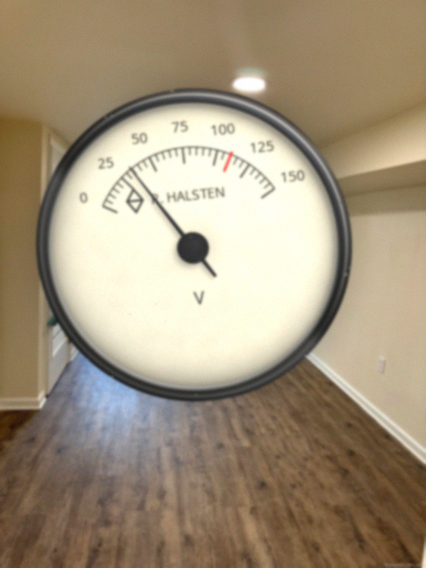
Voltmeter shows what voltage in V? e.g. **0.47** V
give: **35** V
